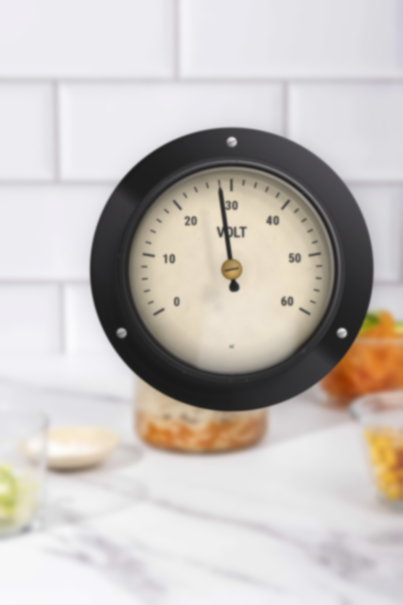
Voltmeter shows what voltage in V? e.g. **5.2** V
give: **28** V
